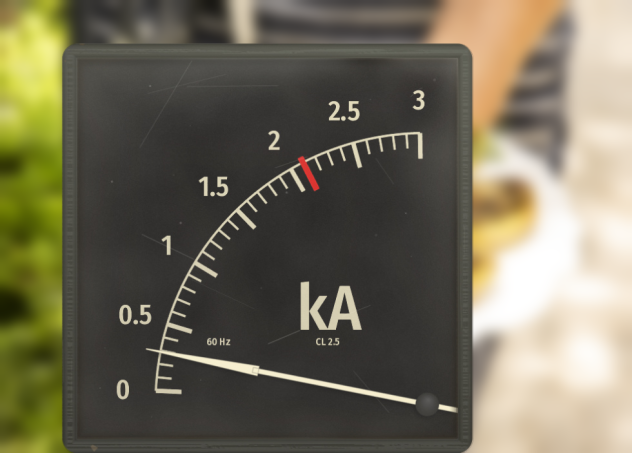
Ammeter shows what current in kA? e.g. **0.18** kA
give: **0.3** kA
